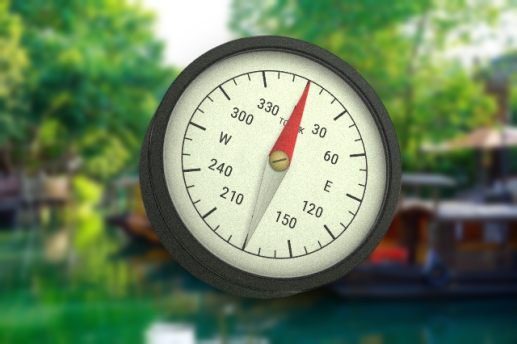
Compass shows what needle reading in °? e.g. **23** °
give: **0** °
